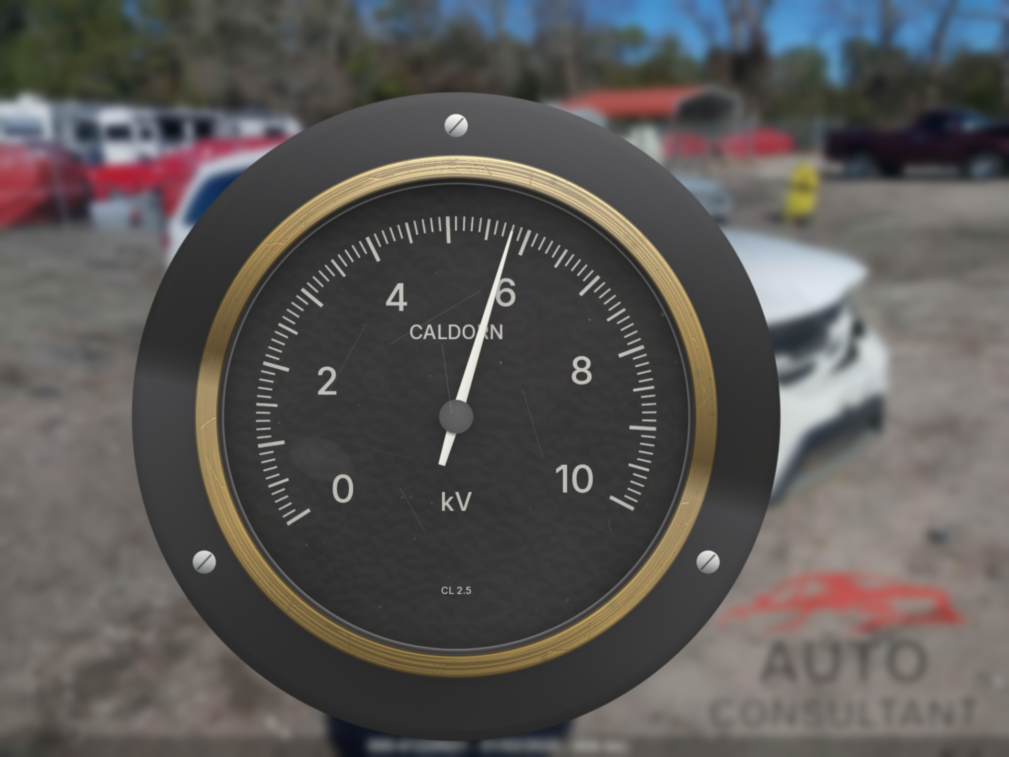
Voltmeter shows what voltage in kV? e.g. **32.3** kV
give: **5.8** kV
